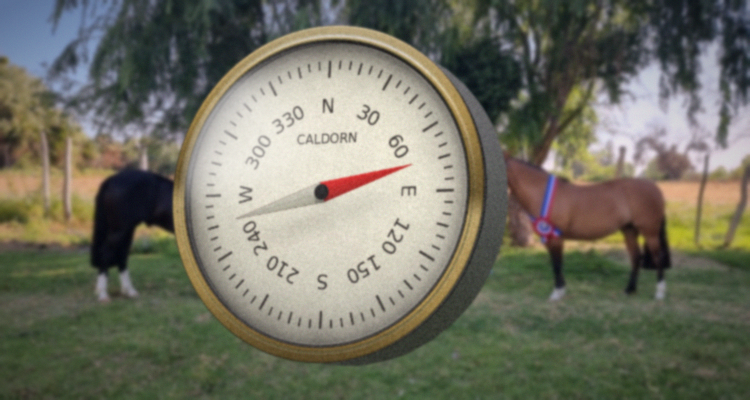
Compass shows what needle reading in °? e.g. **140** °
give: **75** °
